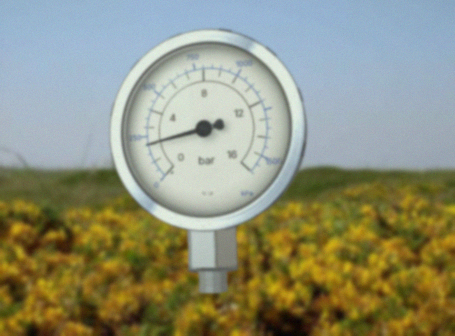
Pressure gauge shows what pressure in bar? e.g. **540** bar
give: **2** bar
